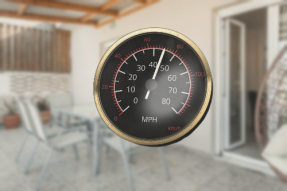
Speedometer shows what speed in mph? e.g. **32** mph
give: **45** mph
